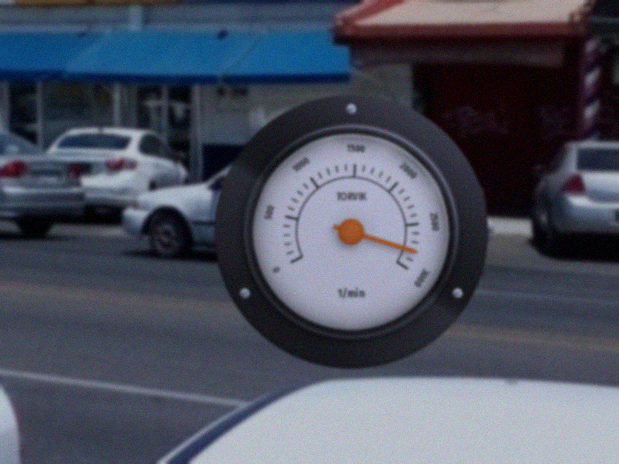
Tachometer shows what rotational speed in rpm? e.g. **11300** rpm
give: **2800** rpm
